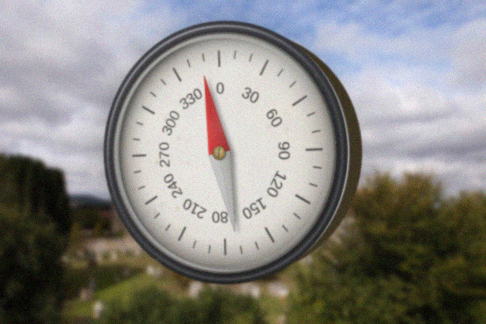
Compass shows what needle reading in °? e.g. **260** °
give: **350** °
